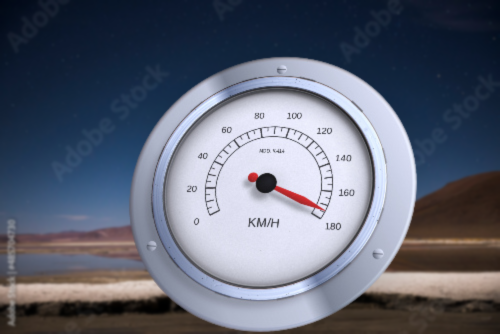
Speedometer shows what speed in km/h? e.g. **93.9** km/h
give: **175** km/h
